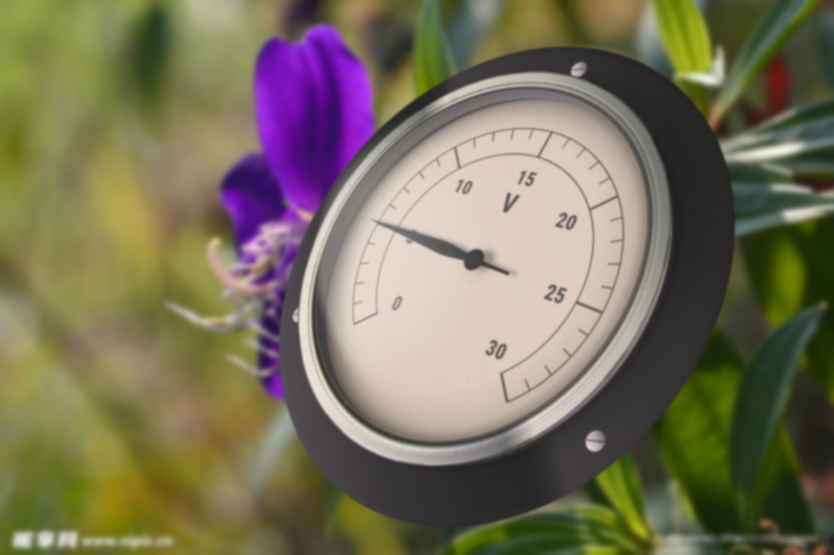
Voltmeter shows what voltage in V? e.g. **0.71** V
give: **5** V
